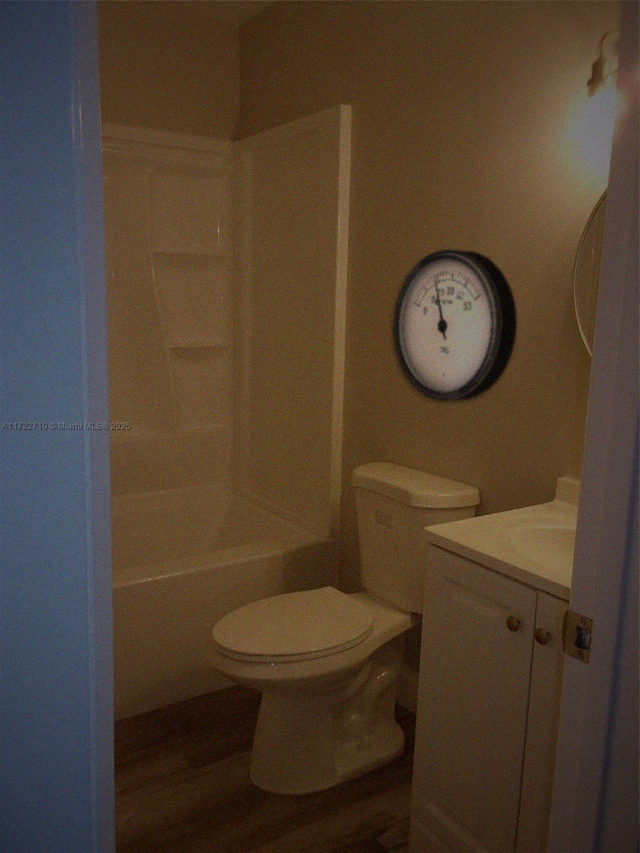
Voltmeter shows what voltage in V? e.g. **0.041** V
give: **20** V
